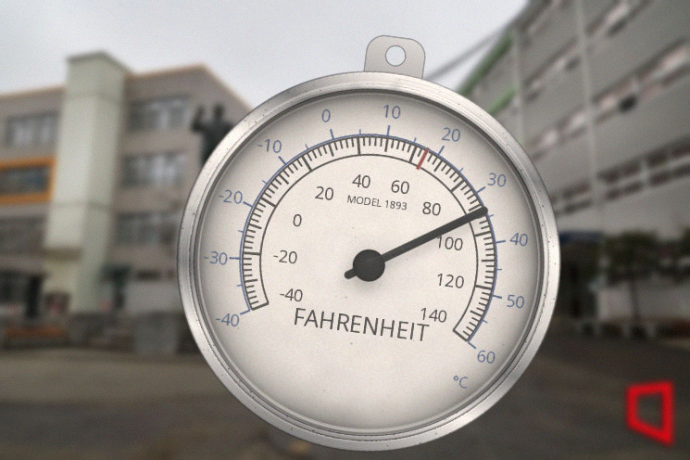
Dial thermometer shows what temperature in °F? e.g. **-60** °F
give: **92** °F
